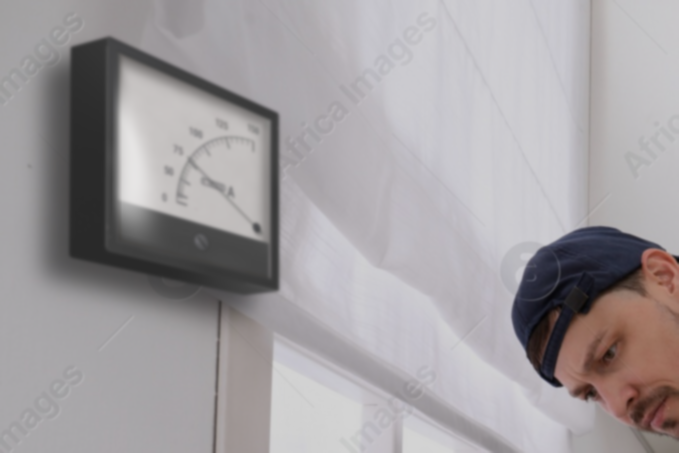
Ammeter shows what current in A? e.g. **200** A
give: **75** A
